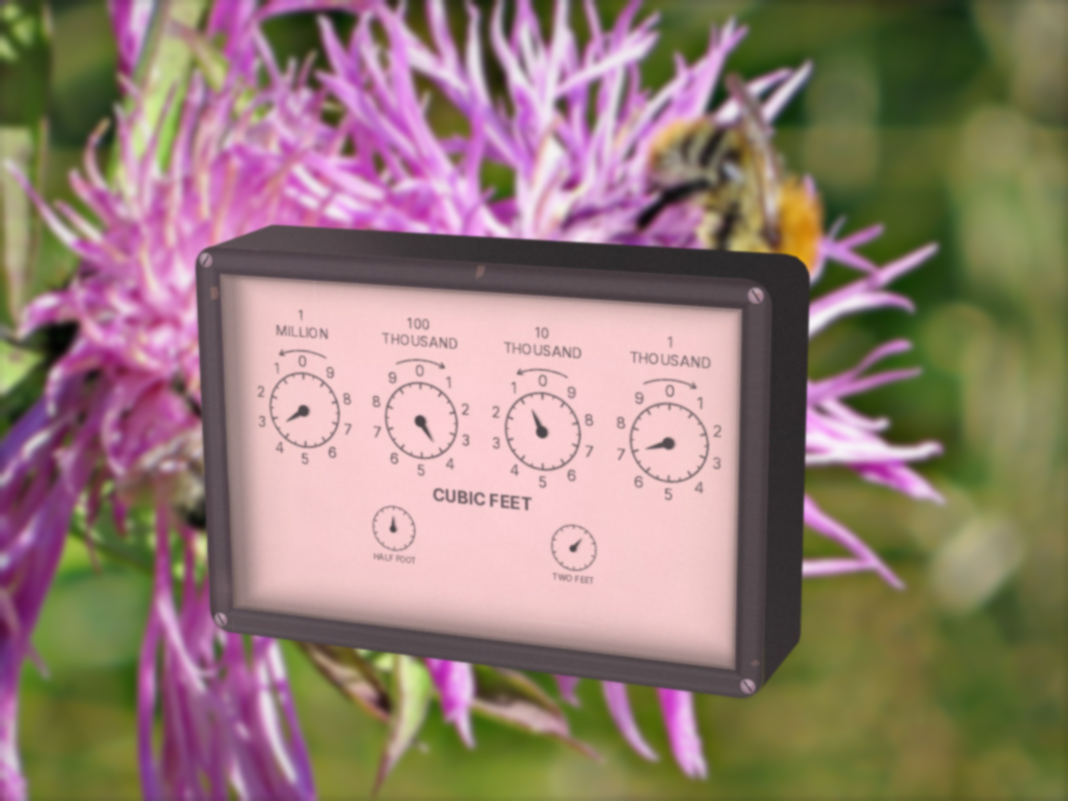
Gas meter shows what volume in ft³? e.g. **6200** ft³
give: **340700** ft³
